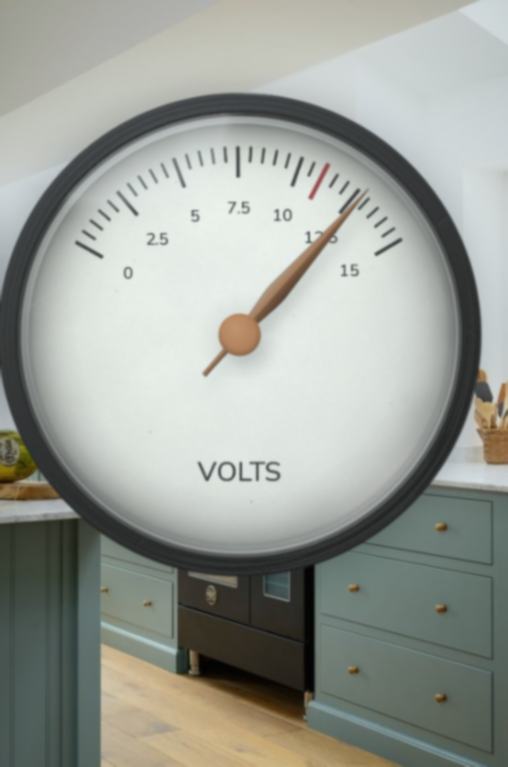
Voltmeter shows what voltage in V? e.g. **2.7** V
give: **12.75** V
